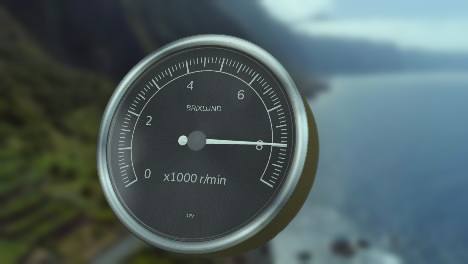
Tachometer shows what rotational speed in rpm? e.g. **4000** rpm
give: **8000** rpm
